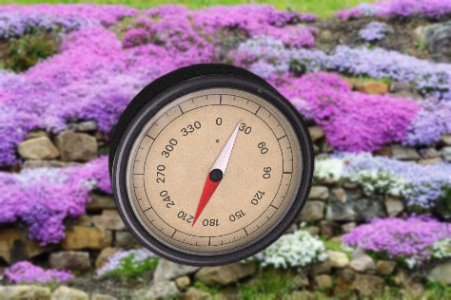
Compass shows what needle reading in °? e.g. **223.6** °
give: **200** °
